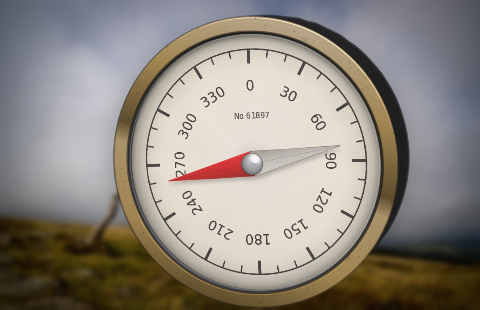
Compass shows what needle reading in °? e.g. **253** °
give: **260** °
